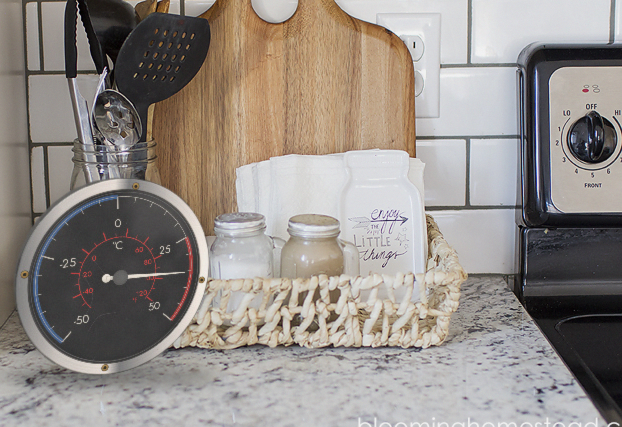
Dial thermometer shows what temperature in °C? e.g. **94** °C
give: **35** °C
